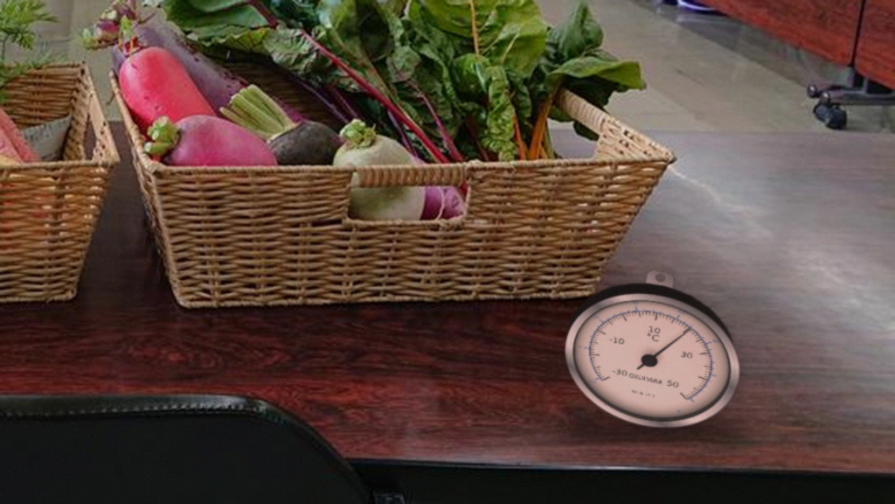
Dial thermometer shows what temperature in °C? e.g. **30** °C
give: **20** °C
